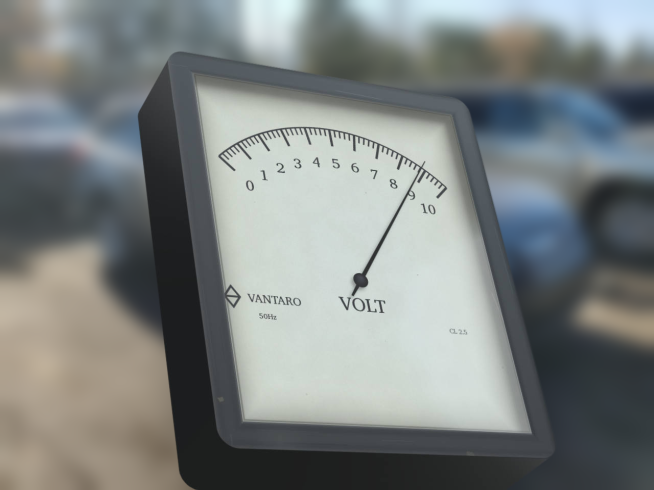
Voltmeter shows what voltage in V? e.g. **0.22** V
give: **8.8** V
